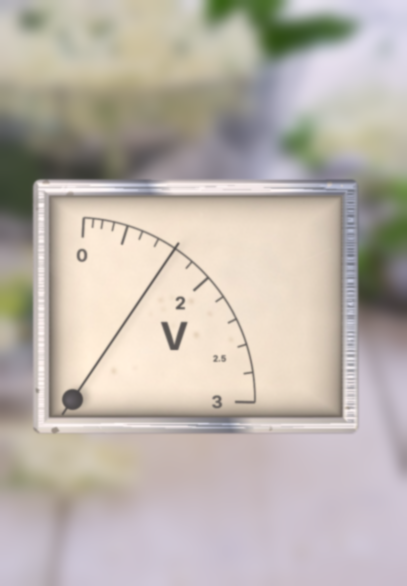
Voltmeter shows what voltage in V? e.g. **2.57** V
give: **1.6** V
